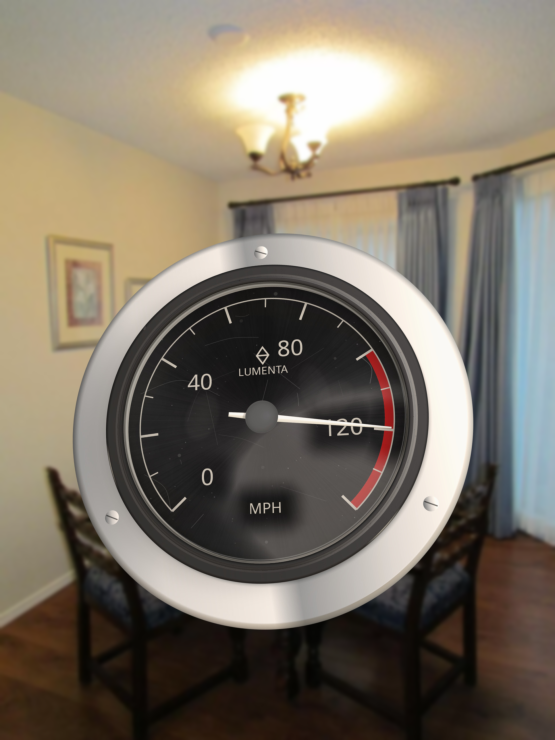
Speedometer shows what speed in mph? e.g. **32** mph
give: **120** mph
